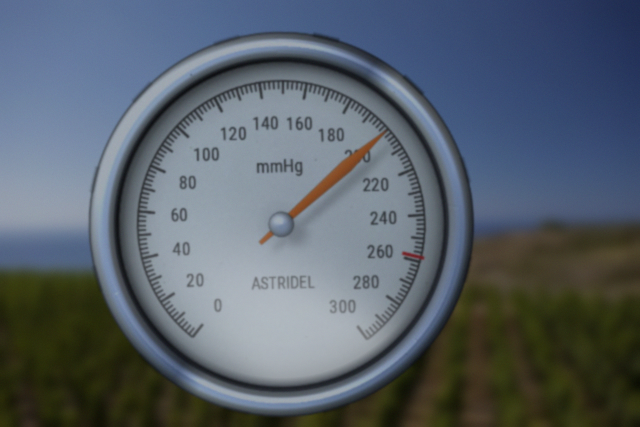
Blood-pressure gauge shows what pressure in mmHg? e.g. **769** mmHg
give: **200** mmHg
